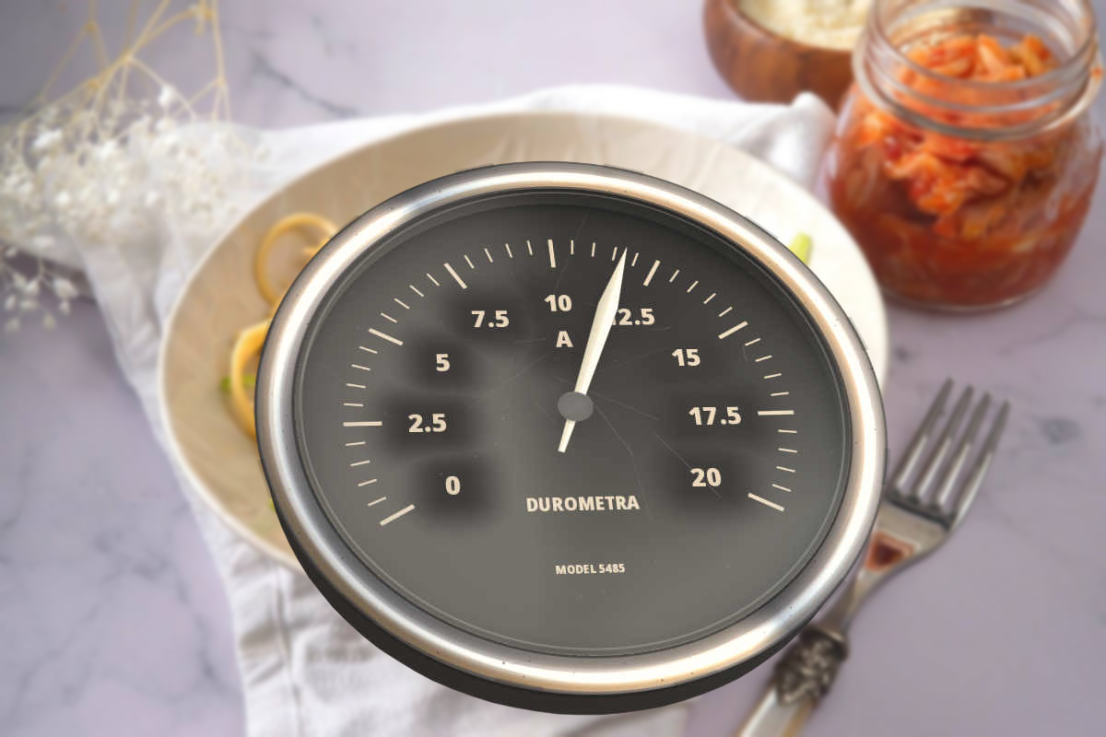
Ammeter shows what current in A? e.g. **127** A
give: **11.75** A
